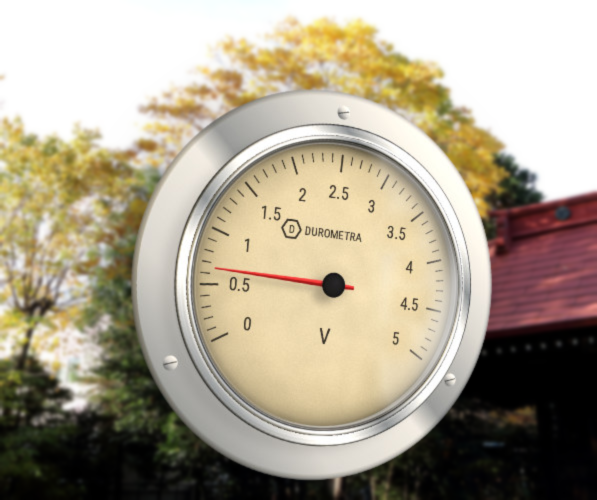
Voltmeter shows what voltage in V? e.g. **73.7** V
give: **0.65** V
